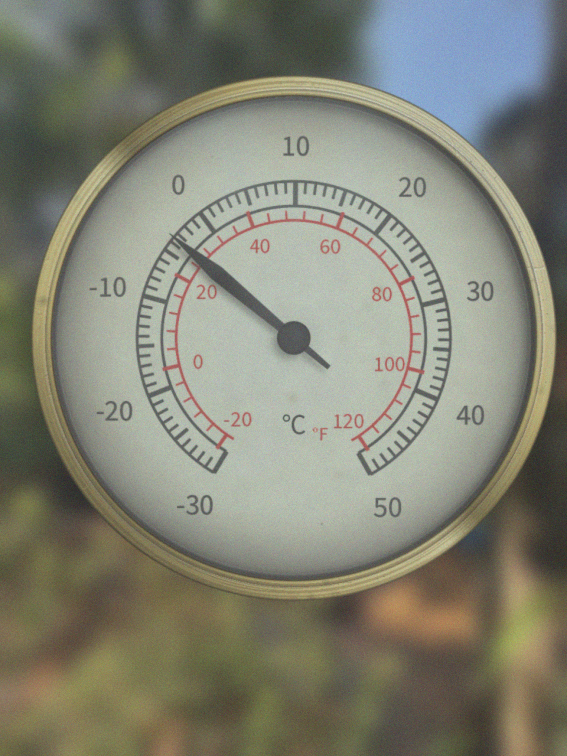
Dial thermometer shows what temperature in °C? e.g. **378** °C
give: **-3.5** °C
